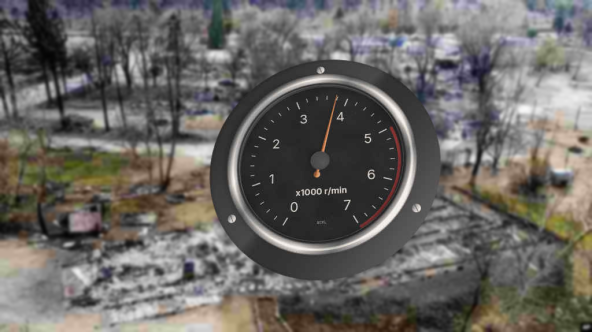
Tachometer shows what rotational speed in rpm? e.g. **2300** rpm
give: **3800** rpm
